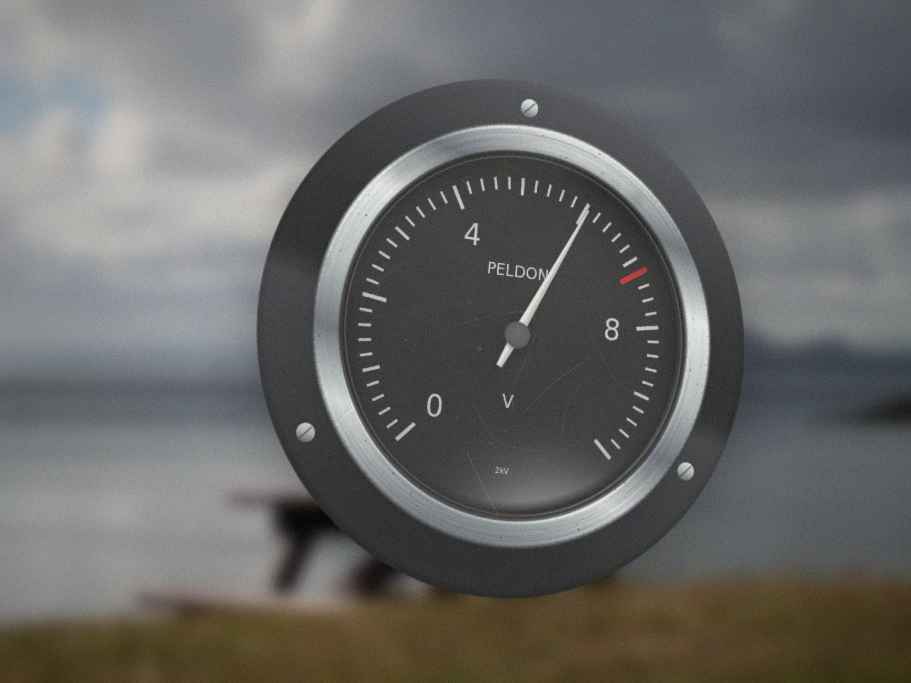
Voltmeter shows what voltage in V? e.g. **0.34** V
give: **6** V
